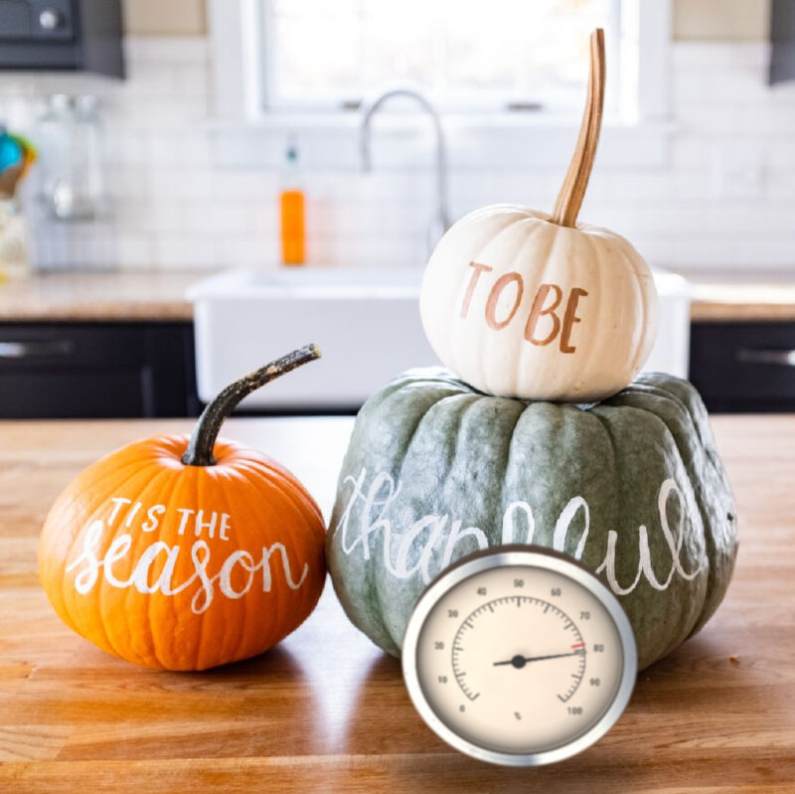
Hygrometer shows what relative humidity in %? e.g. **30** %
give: **80** %
